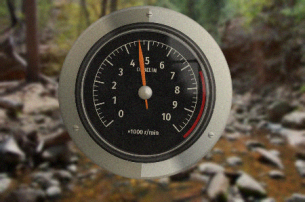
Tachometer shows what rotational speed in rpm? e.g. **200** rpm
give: **4600** rpm
